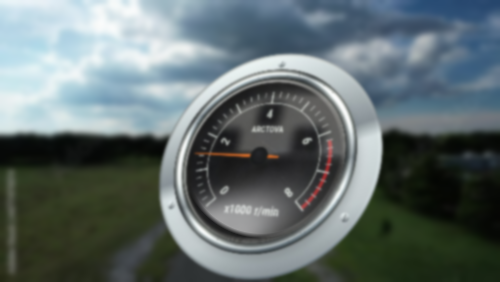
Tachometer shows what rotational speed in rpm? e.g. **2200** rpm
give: **1400** rpm
